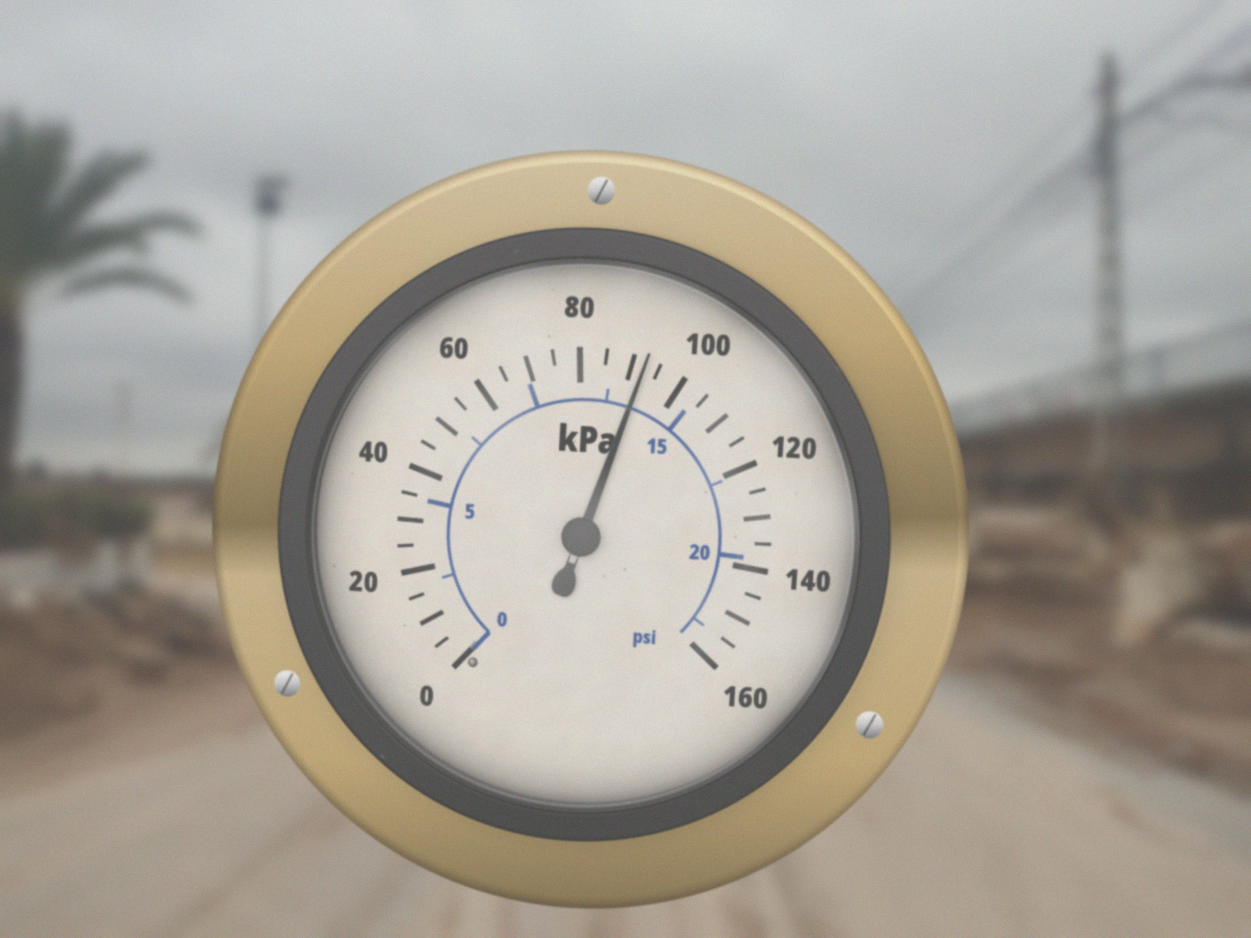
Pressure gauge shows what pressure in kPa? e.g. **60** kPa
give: **92.5** kPa
